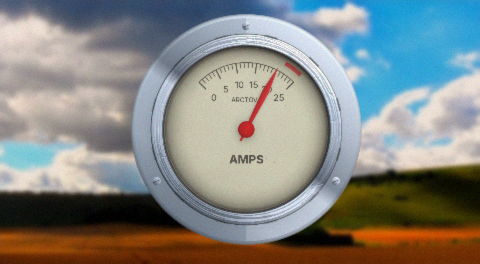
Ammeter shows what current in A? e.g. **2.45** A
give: **20** A
